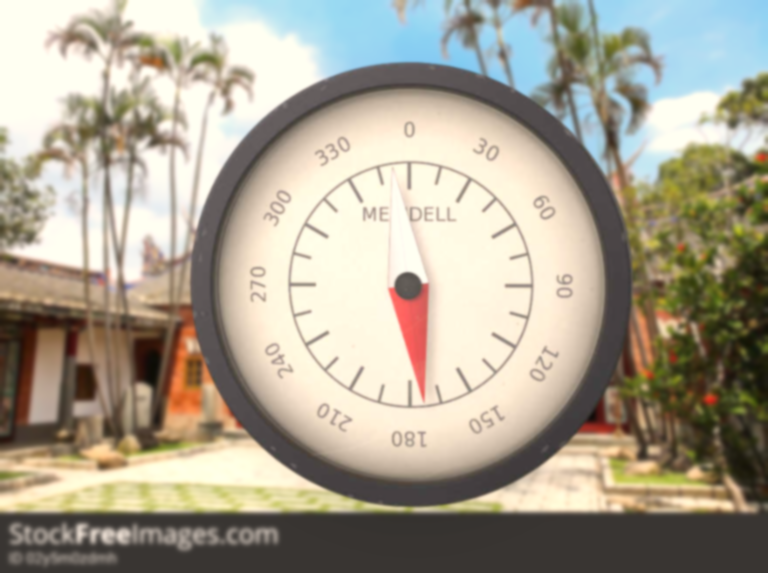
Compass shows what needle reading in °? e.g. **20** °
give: **172.5** °
